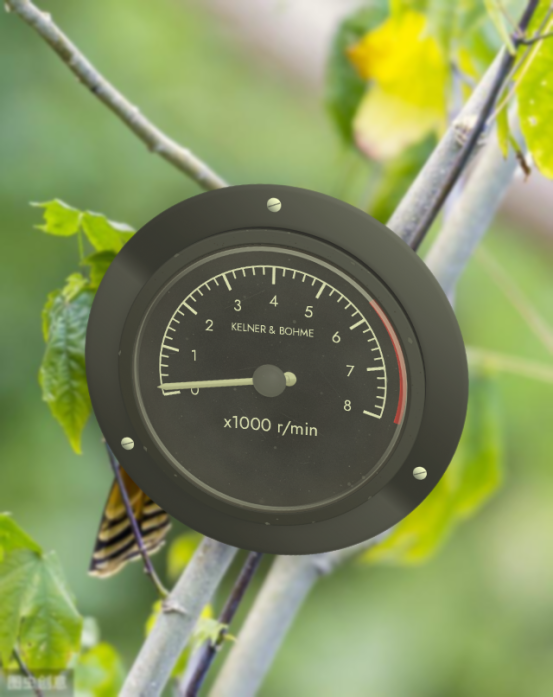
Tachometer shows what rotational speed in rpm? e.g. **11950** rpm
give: **200** rpm
